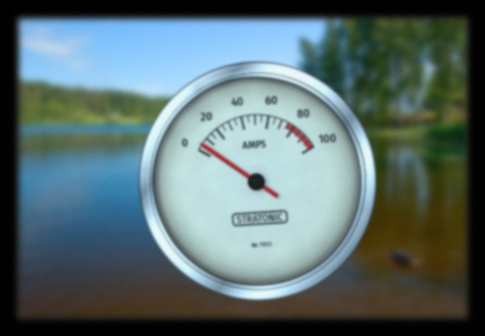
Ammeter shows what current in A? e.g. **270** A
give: **5** A
